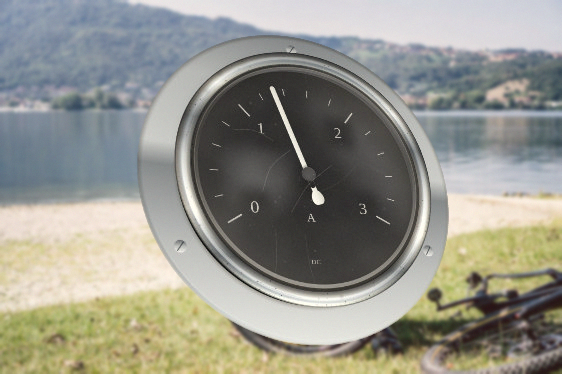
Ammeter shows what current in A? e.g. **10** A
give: **1.3** A
